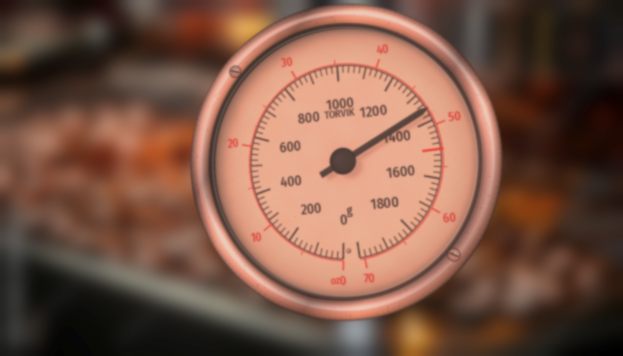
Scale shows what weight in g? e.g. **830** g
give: **1360** g
